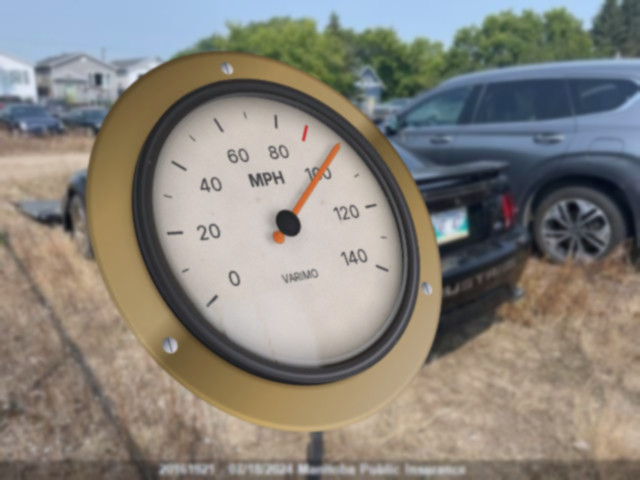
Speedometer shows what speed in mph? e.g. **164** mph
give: **100** mph
